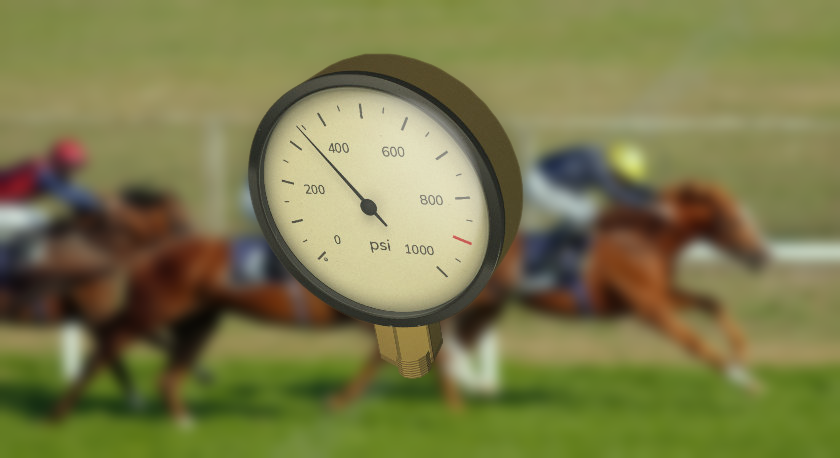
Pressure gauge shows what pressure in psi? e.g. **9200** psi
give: **350** psi
